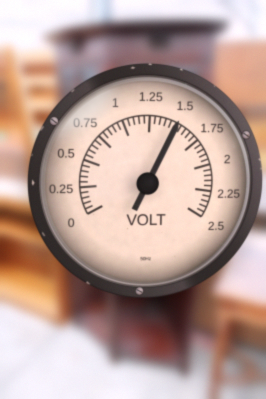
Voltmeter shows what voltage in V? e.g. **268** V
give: **1.5** V
